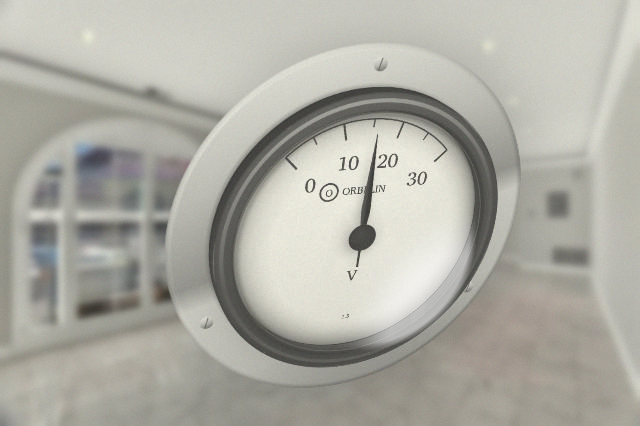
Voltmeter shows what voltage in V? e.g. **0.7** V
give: **15** V
